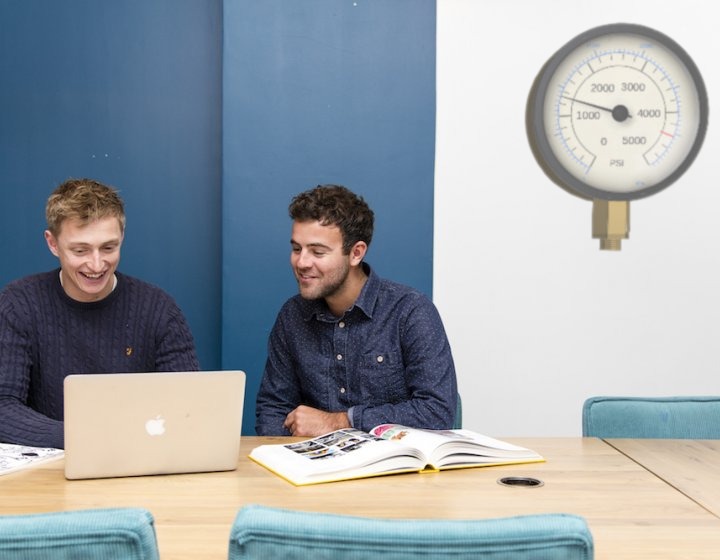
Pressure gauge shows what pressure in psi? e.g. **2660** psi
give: **1300** psi
